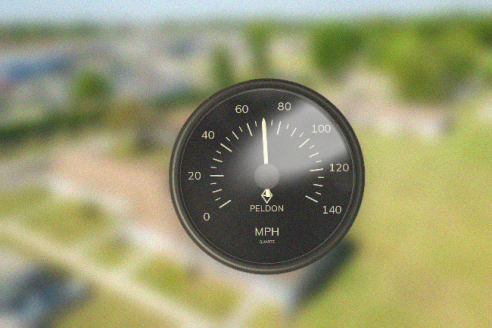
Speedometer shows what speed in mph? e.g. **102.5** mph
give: **70** mph
